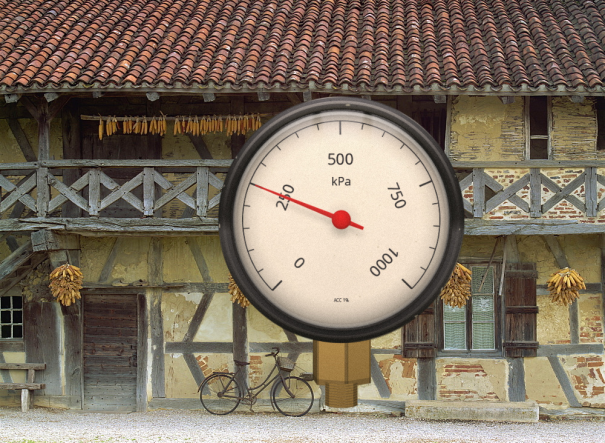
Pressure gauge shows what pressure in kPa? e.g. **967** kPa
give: **250** kPa
